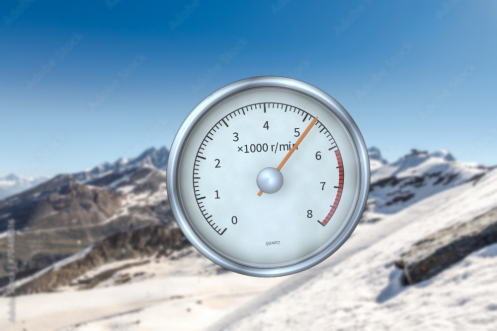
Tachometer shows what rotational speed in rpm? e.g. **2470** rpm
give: **5200** rpm
